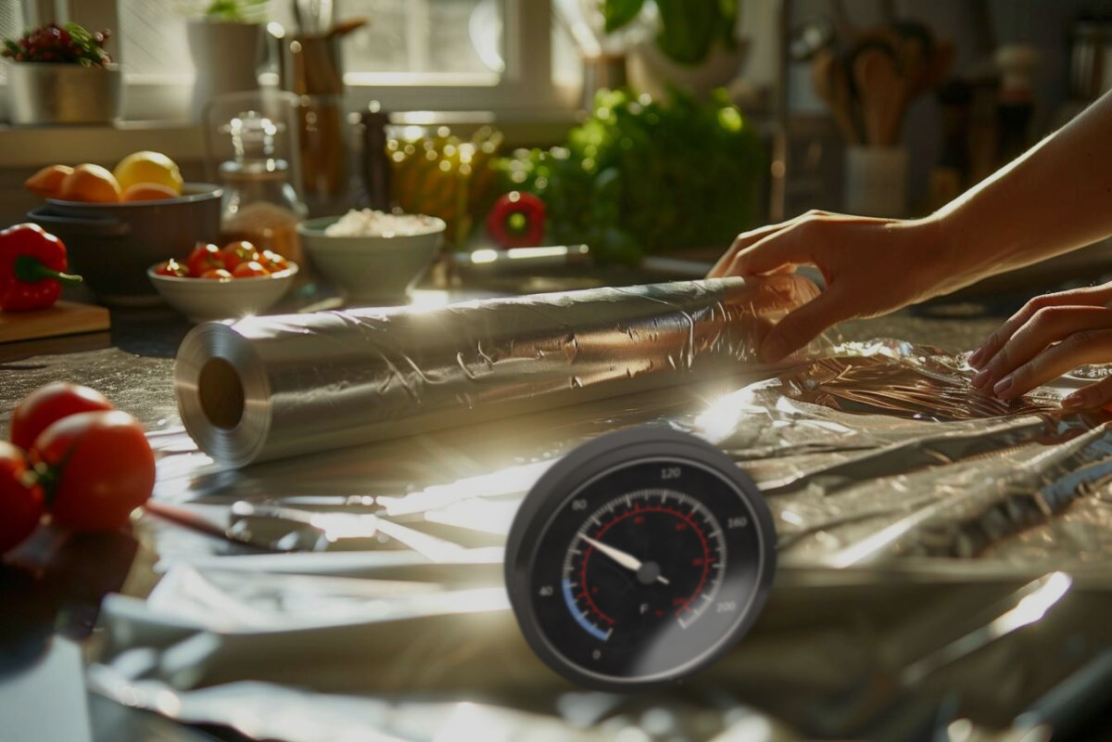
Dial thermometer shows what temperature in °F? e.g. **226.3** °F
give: **70** °F
